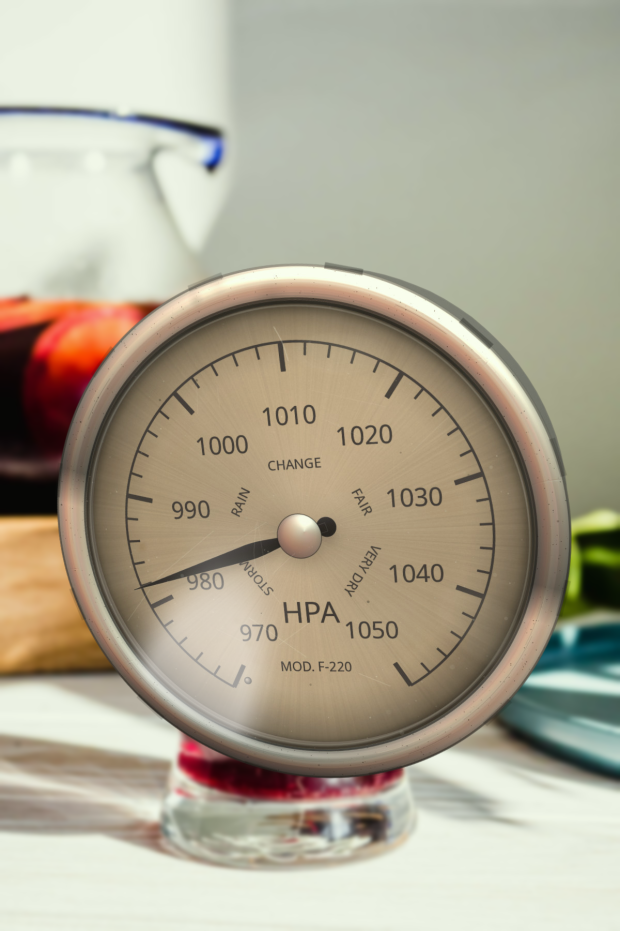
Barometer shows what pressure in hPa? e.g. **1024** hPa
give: **982** hPa
